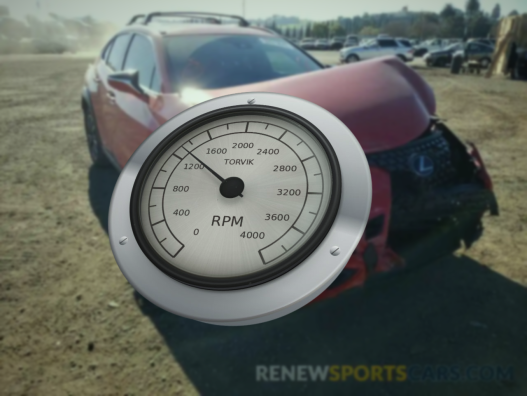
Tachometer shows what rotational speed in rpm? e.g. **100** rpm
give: **1300** rpm
